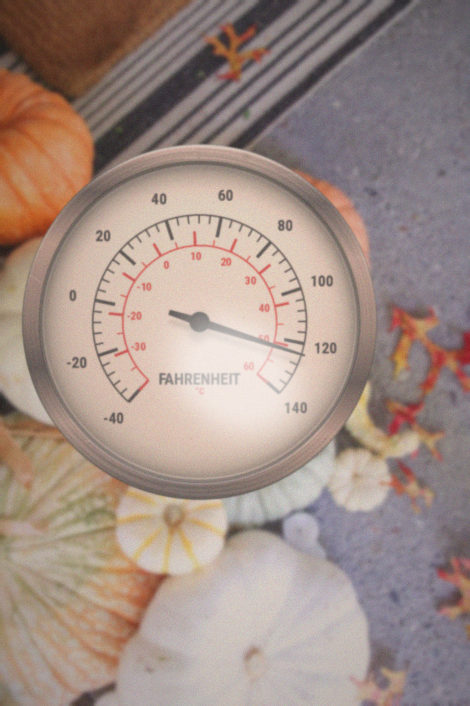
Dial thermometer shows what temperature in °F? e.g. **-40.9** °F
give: **124** °F
